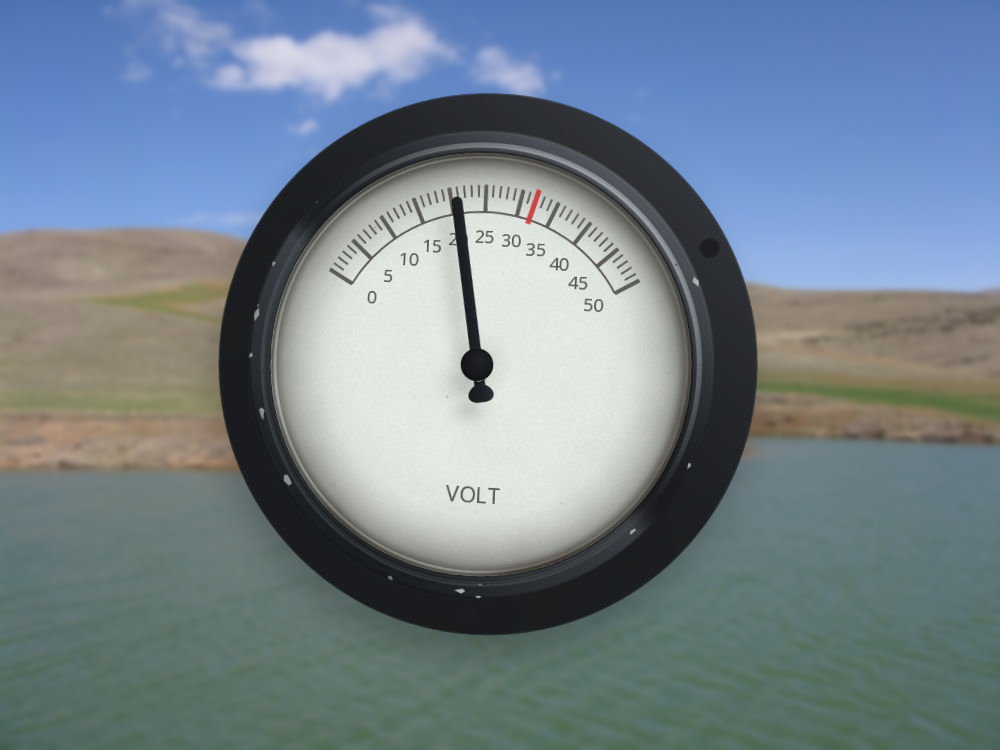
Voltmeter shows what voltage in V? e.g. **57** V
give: **21** V
